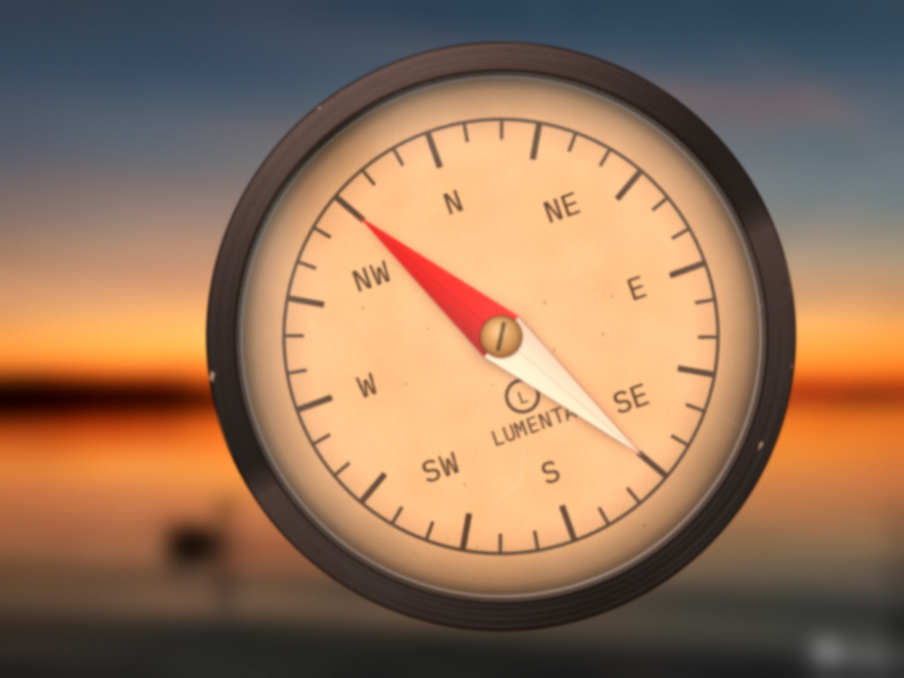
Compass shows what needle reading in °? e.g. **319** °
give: **330** °
